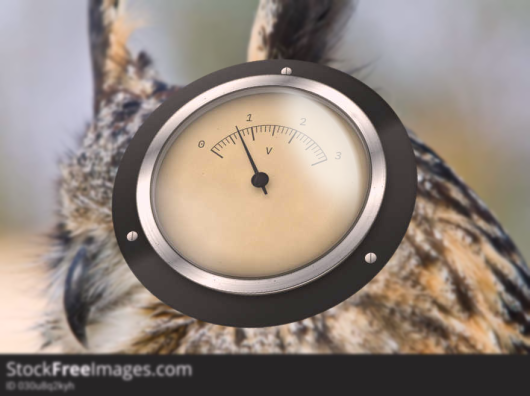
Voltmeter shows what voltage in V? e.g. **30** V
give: **0.7** V
